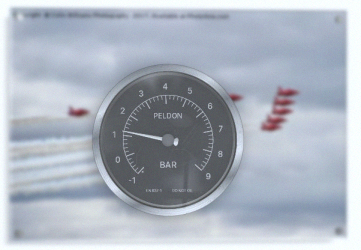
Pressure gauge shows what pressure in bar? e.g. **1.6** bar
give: **1.2** bar
